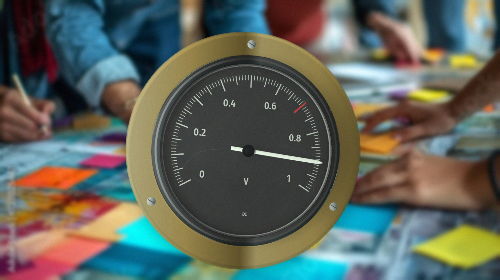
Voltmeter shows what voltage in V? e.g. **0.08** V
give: **0.9** V
